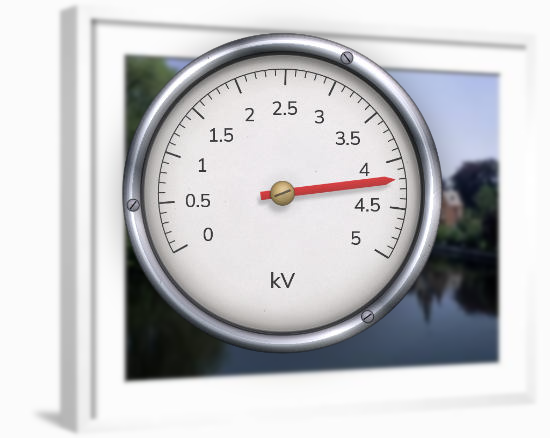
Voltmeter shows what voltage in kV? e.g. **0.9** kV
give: **4.2** kV
